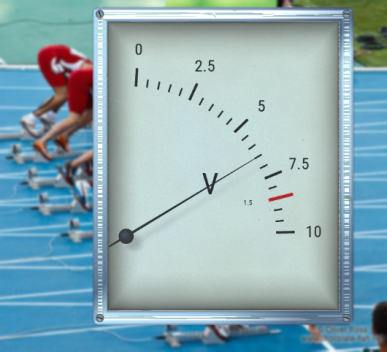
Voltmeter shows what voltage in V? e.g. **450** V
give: **6.5** V
